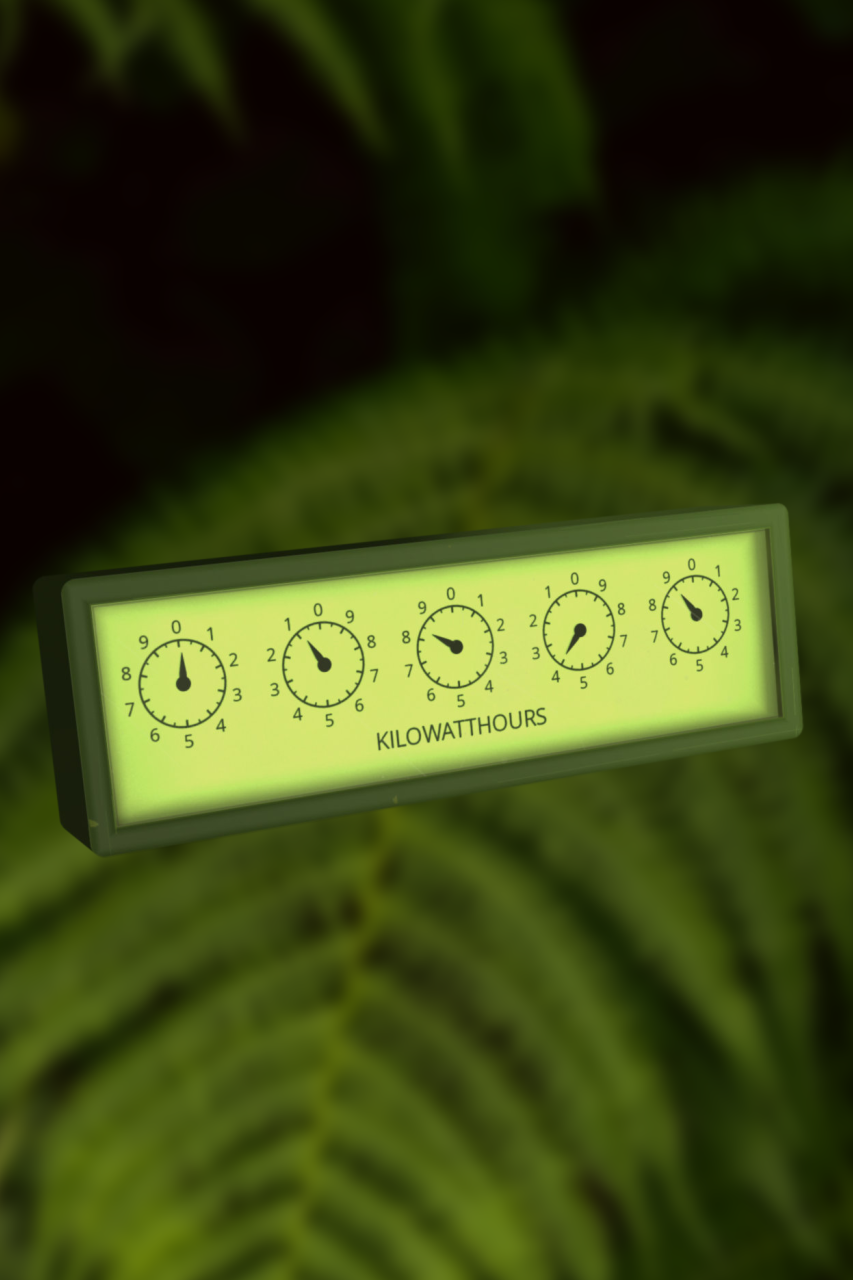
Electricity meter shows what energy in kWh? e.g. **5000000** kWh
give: **839** kWh
